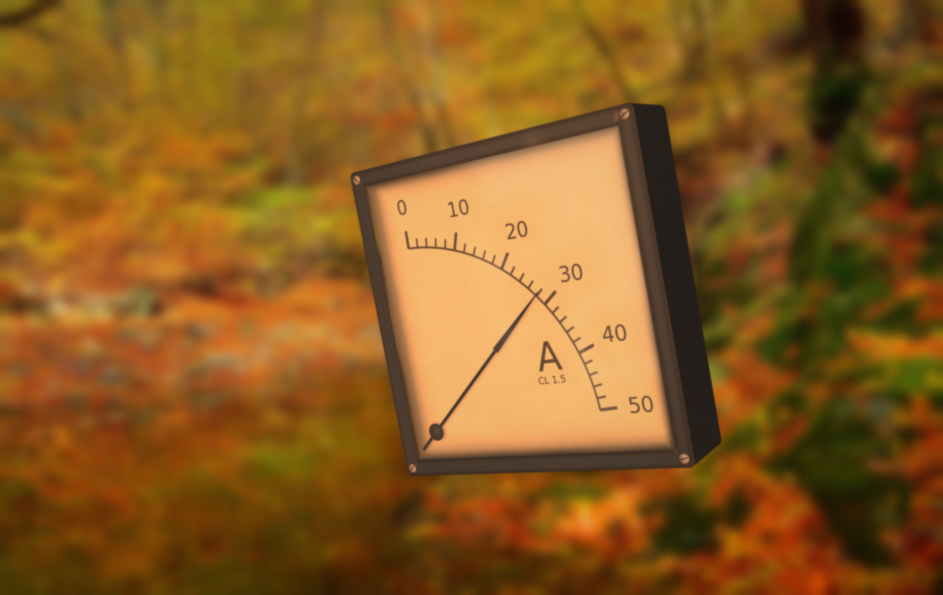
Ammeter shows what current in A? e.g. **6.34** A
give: **28** A
